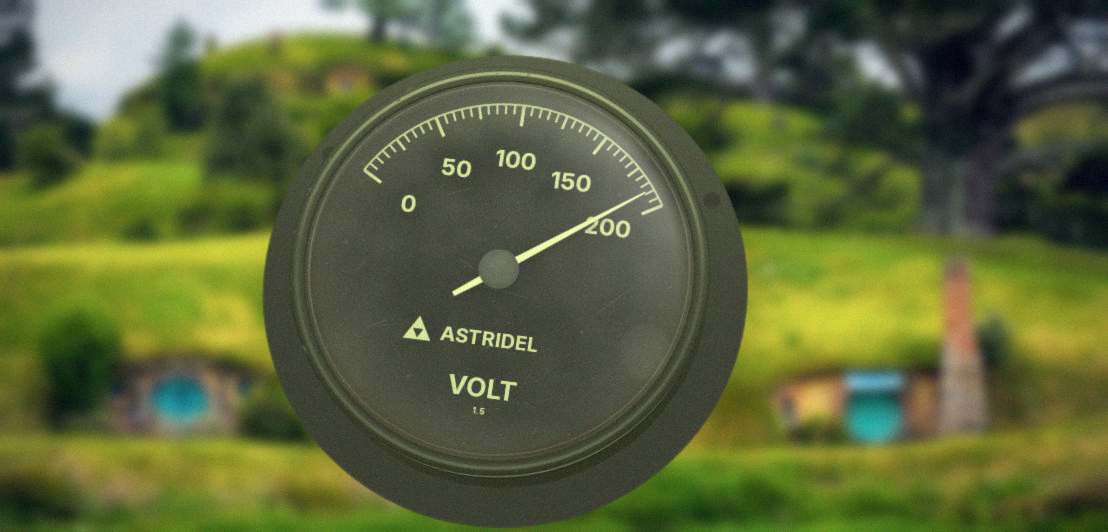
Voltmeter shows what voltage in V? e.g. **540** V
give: **190** V
